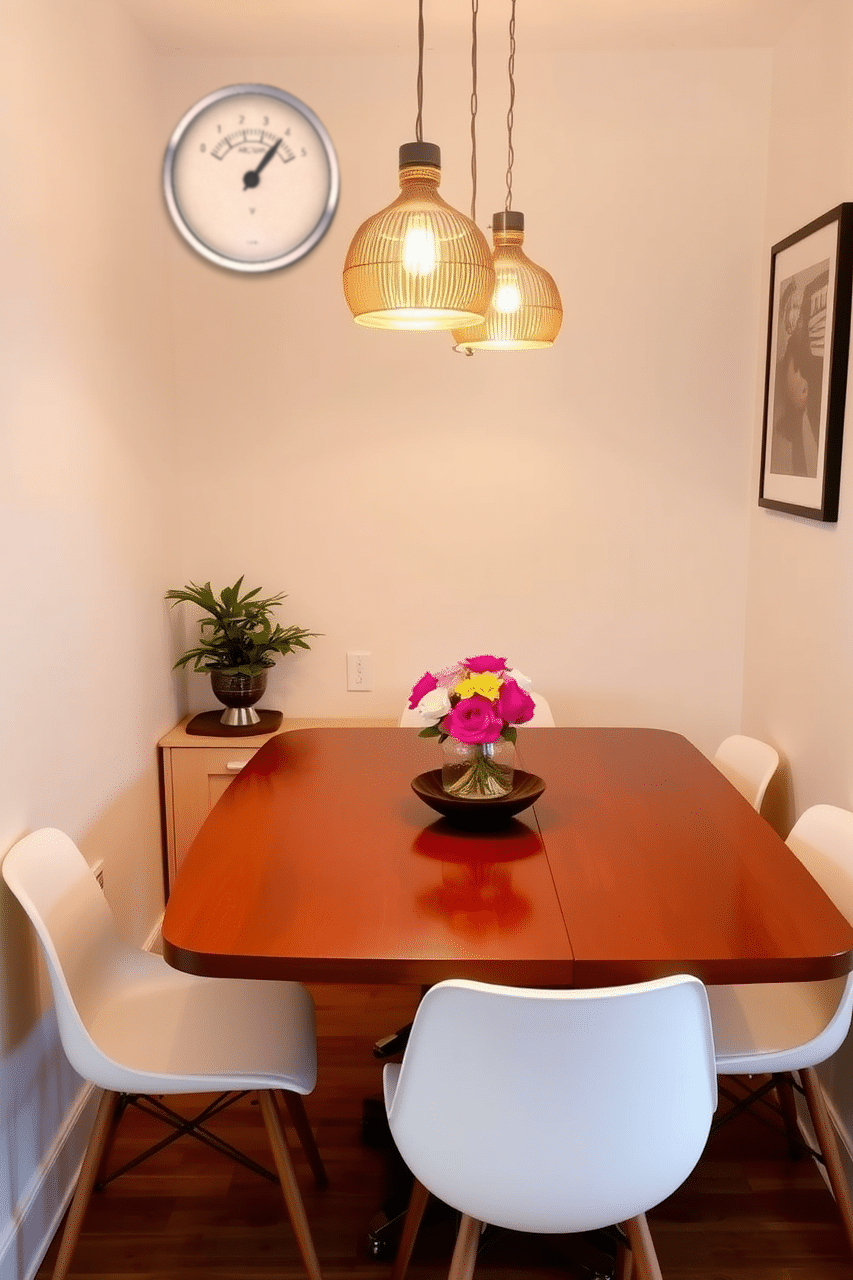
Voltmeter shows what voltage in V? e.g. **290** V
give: **4** V
